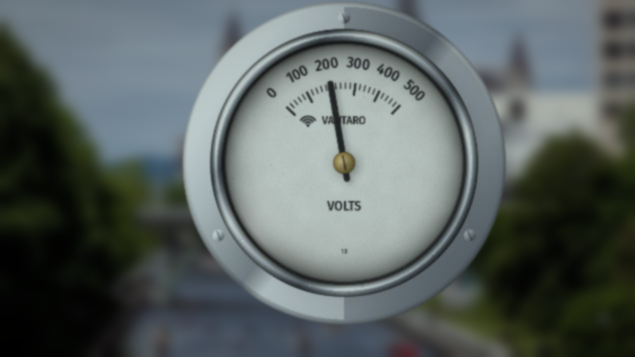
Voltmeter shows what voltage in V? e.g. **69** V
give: **200** V
